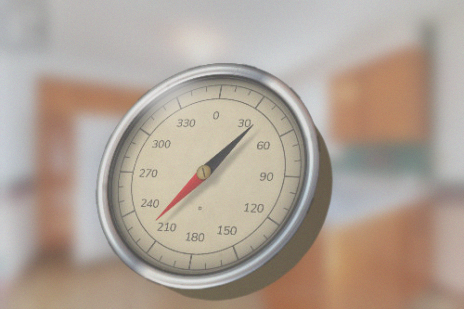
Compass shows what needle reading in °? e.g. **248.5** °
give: **220** °
